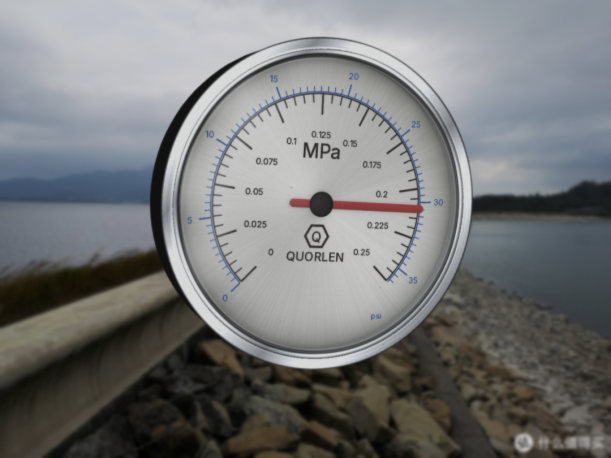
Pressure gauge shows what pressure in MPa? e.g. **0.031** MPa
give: **0.21** MPa
